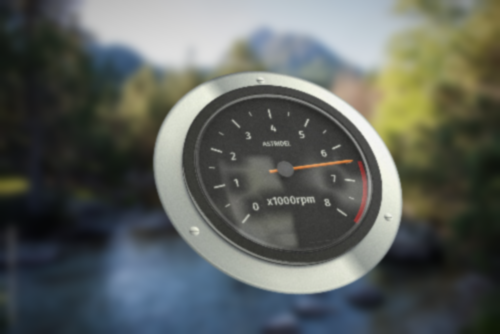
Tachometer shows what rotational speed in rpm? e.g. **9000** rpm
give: **6500** rpm
